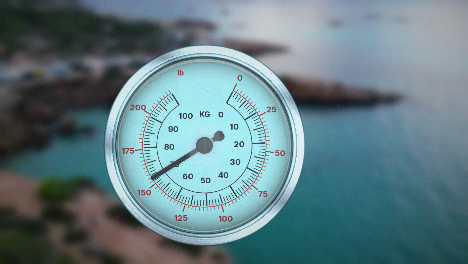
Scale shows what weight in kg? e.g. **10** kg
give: **70** kg
